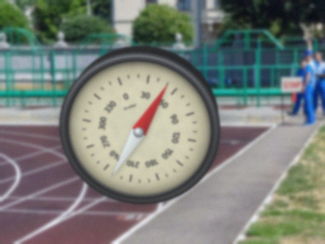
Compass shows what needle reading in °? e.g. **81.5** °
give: **50** °
